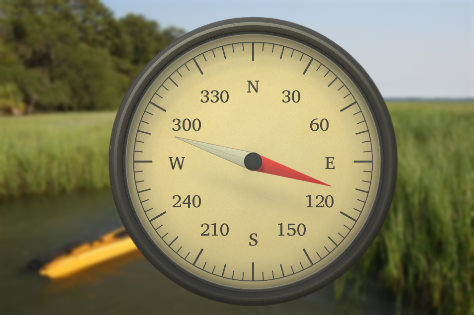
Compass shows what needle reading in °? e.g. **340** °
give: **107.5** °
